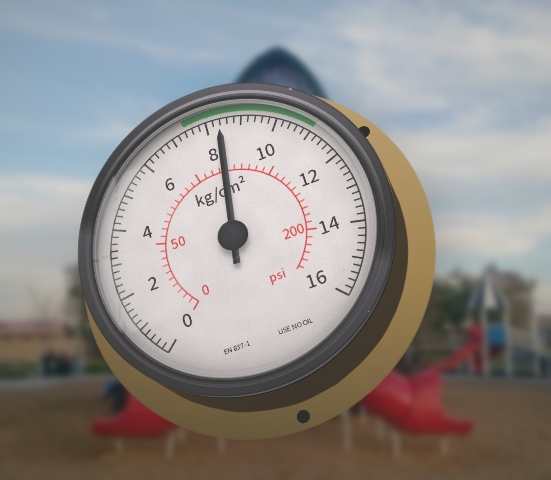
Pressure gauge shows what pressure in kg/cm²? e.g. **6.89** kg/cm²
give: **8.4** kg/cm²
